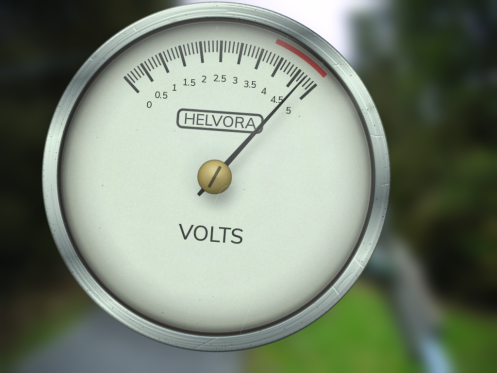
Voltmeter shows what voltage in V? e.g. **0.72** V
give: **4.7** V
